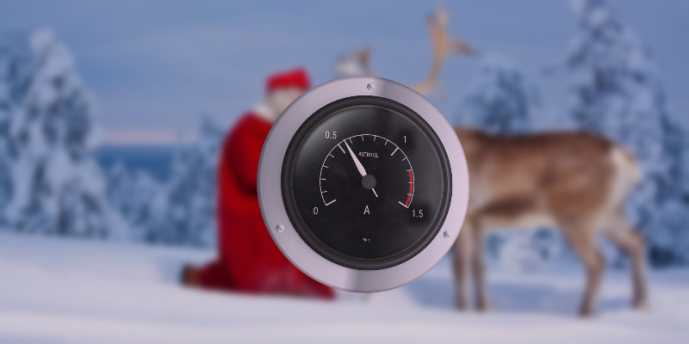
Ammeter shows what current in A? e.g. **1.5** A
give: **0.55** A
